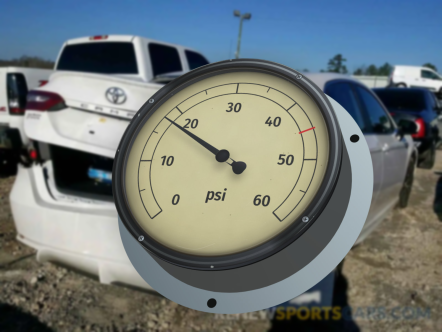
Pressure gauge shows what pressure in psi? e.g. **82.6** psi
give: **17.5** psi
